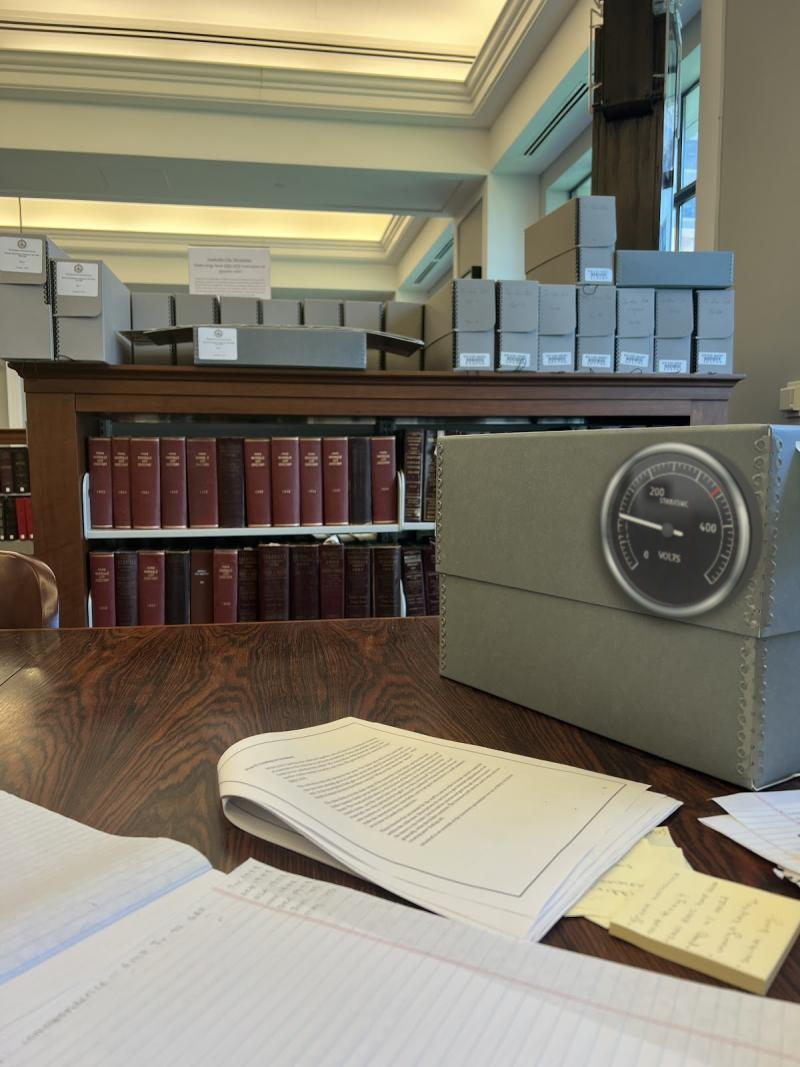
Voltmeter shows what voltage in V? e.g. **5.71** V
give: **100** V
